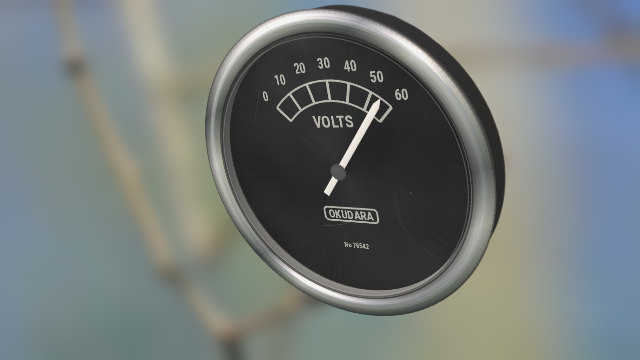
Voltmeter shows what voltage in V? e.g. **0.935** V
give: **55** V
